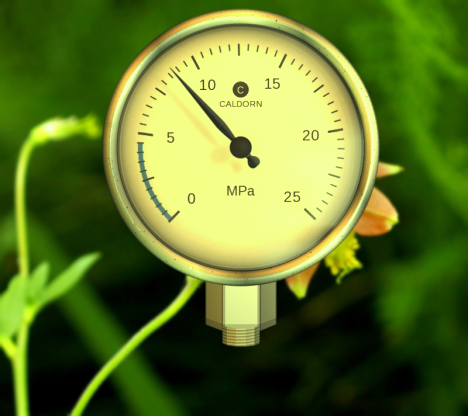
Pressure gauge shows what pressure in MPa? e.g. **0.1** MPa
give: **8.75** MPa
